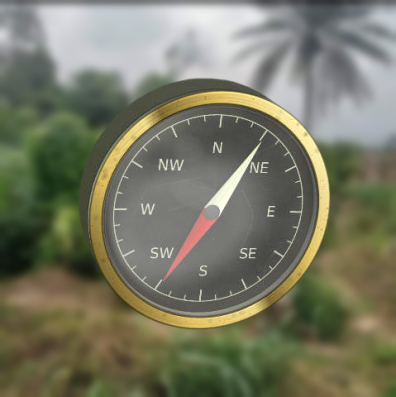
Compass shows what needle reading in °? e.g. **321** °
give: **210** °
